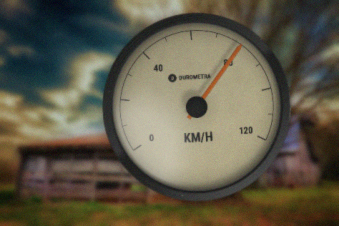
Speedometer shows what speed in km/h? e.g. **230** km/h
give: **80** km/h
